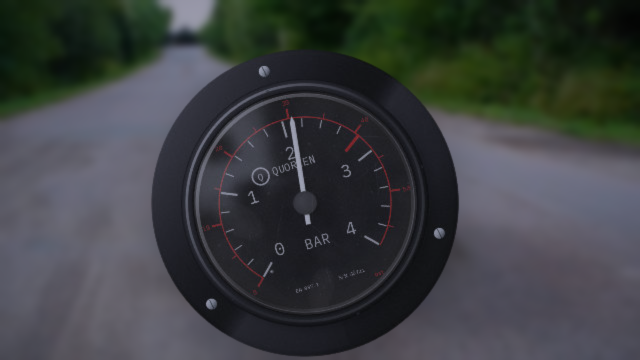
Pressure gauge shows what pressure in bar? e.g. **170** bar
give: **2.1** bar
